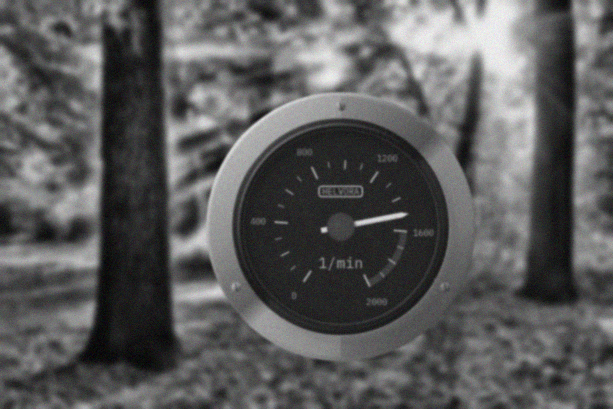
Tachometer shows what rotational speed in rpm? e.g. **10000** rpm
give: **1500** rpm
